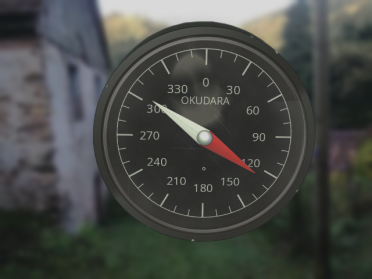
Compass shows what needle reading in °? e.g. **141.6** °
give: **125** °
